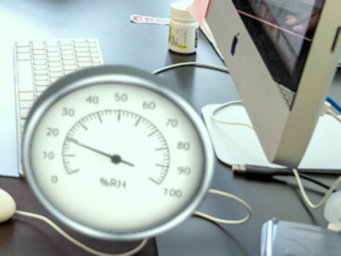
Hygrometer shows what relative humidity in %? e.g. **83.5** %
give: **20** %
